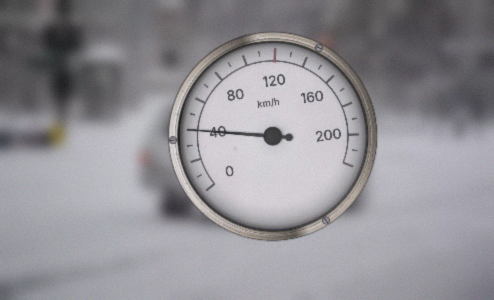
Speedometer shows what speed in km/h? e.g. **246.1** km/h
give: **40** km/h
